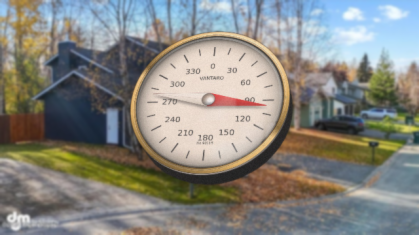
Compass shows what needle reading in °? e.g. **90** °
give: **97.5** °
